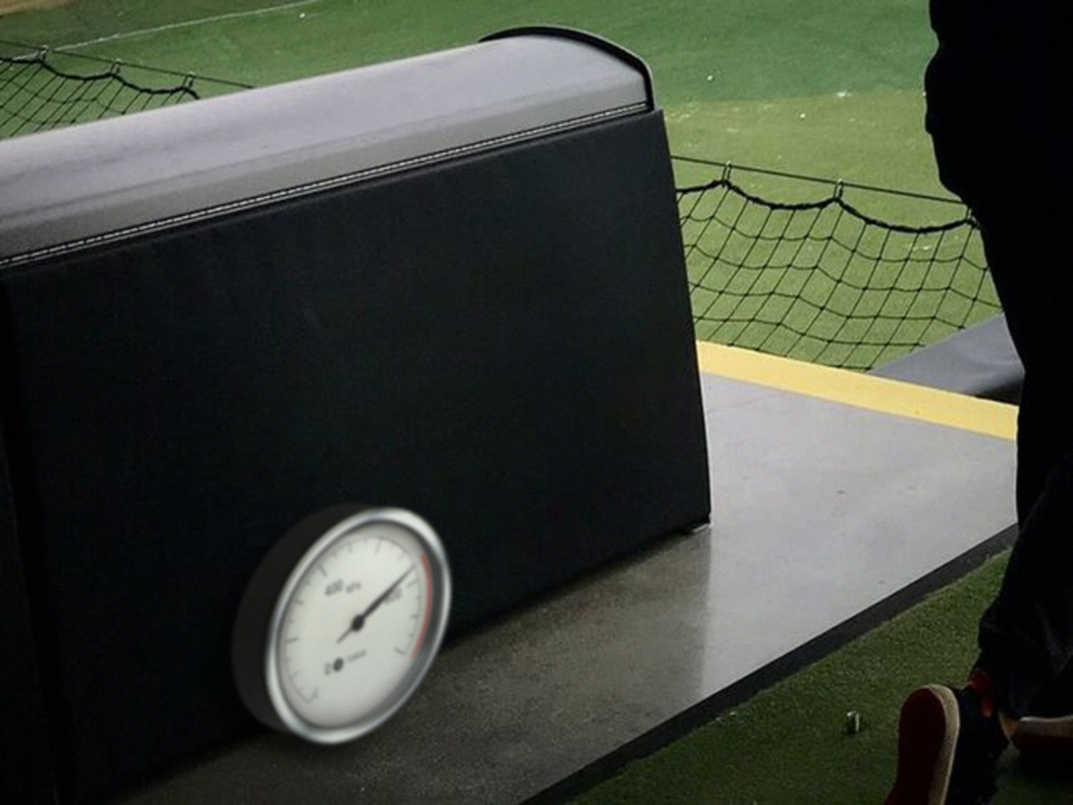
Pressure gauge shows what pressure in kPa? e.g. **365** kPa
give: **750** kPa
